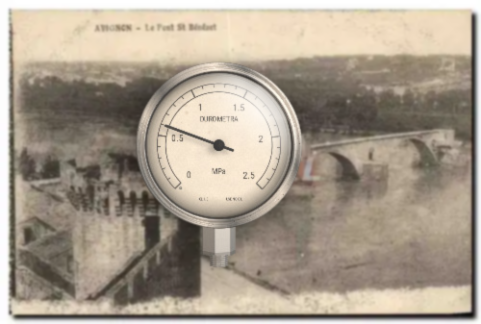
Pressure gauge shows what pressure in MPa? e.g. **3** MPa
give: **0.6** MPa
